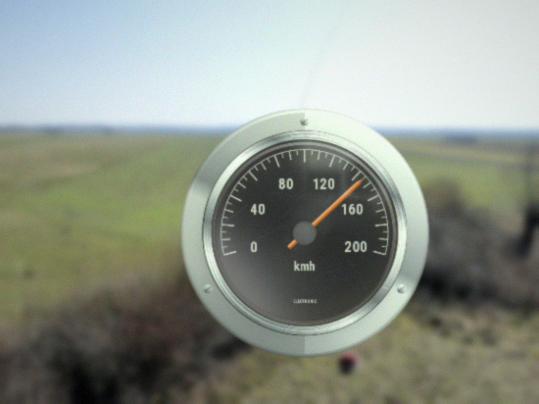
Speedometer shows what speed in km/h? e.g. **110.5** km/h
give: **145** km/h
